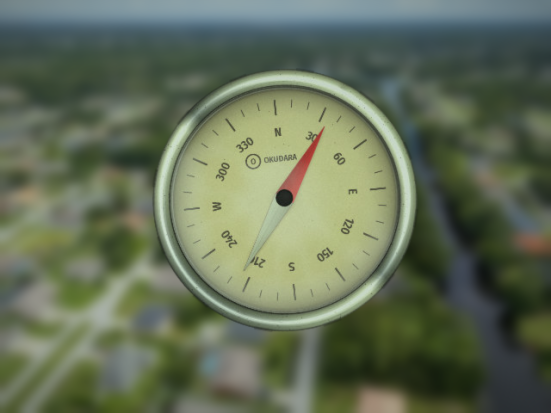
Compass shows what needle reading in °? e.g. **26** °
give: **35** °
